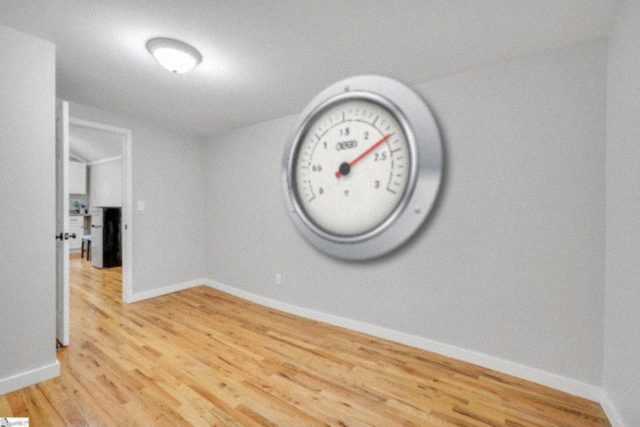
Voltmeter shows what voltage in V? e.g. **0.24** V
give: **2.3** V
